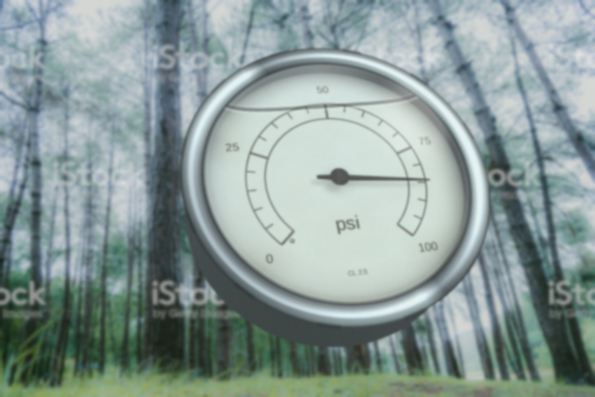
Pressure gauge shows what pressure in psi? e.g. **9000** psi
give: **85** psi
